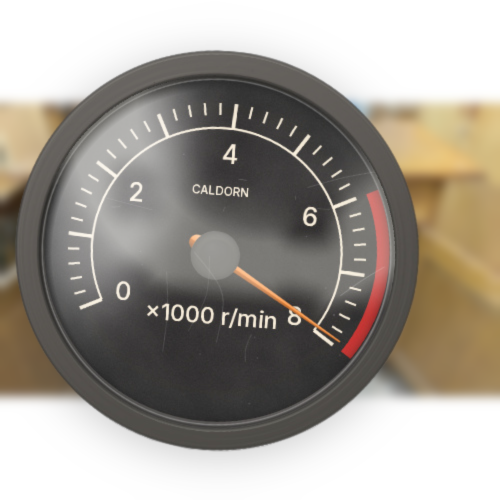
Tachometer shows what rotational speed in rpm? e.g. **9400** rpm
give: **7900** rpm
